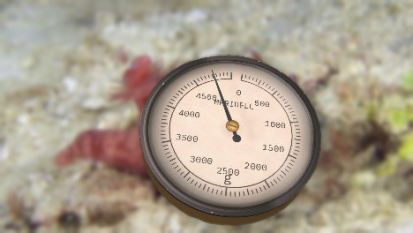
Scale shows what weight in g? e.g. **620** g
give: **4750** g
